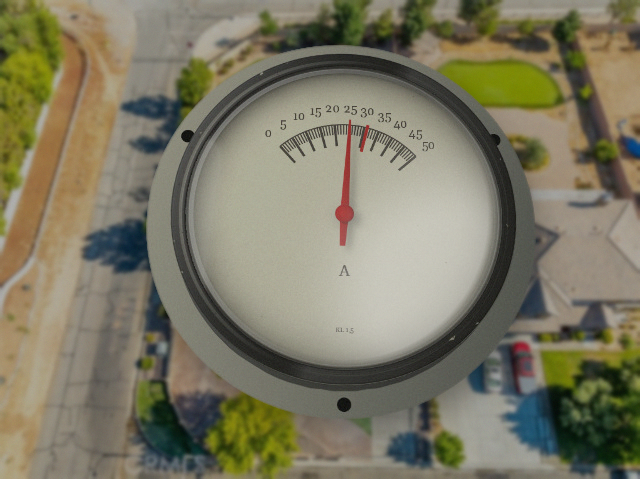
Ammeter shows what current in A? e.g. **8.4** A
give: **25** A
